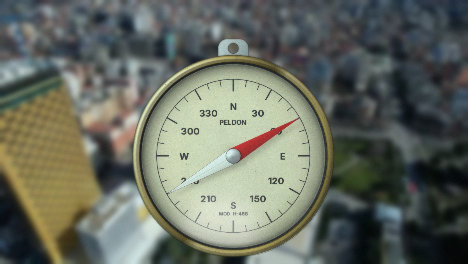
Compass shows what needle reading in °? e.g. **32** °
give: **60** °
